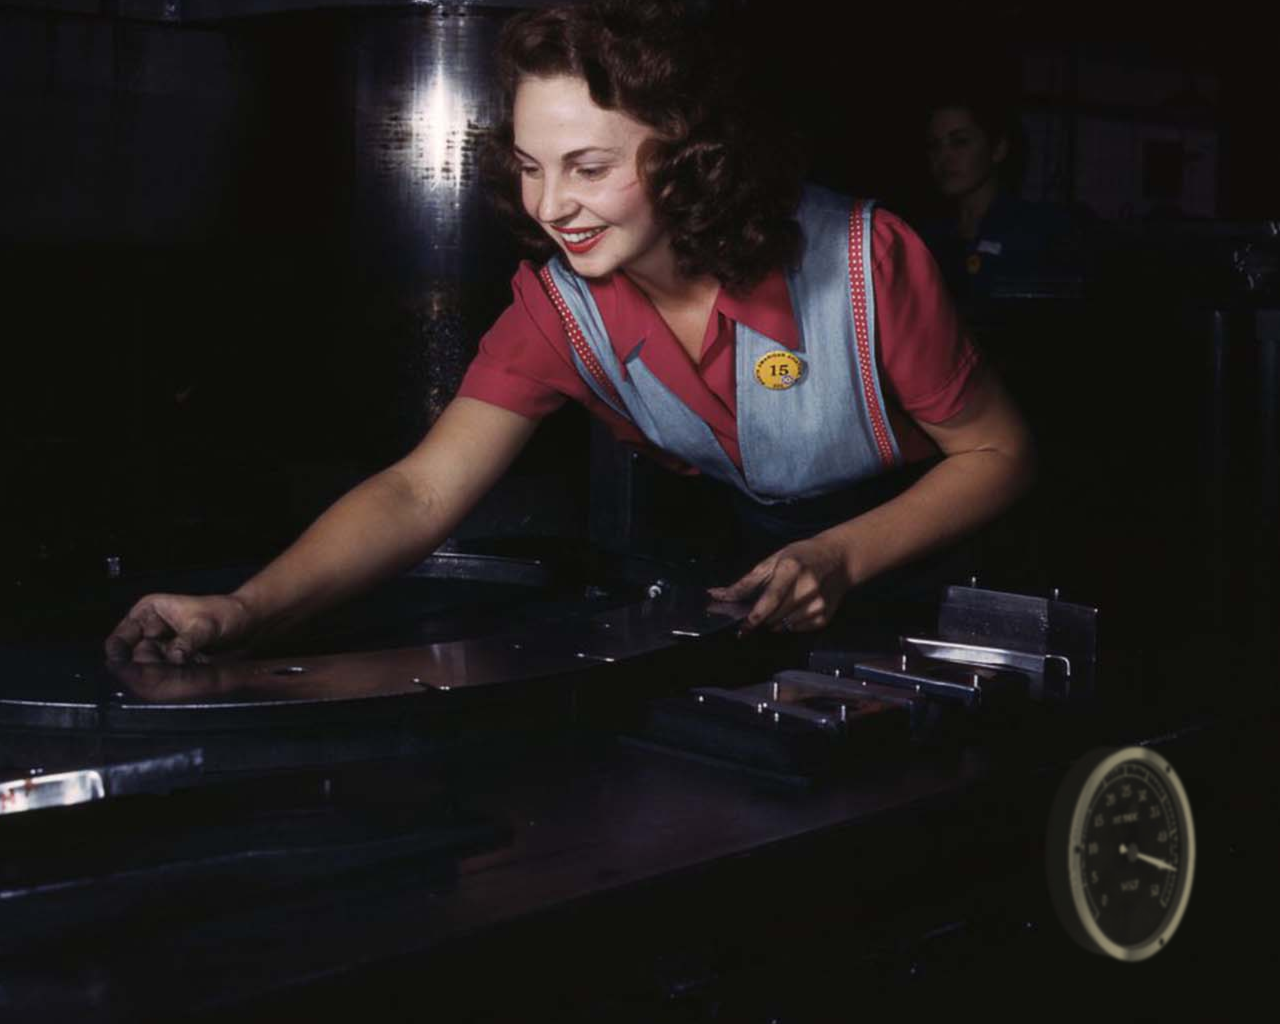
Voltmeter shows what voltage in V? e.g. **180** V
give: **45** V
